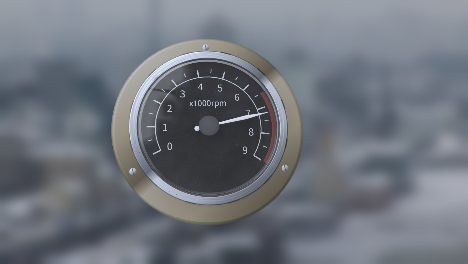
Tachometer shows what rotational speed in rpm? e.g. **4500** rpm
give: **7250** rpm
